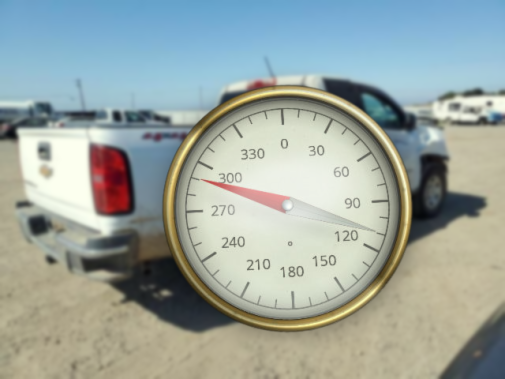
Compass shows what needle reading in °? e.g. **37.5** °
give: **290** °
